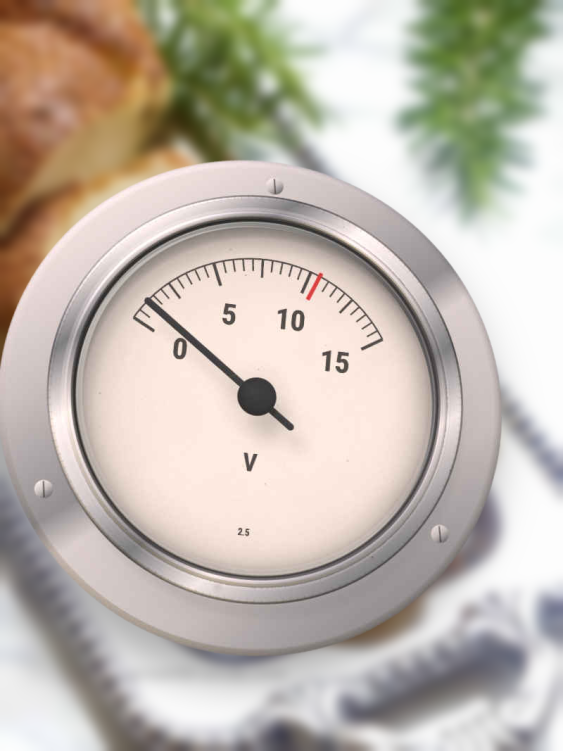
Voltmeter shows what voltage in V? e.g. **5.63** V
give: **1** V
